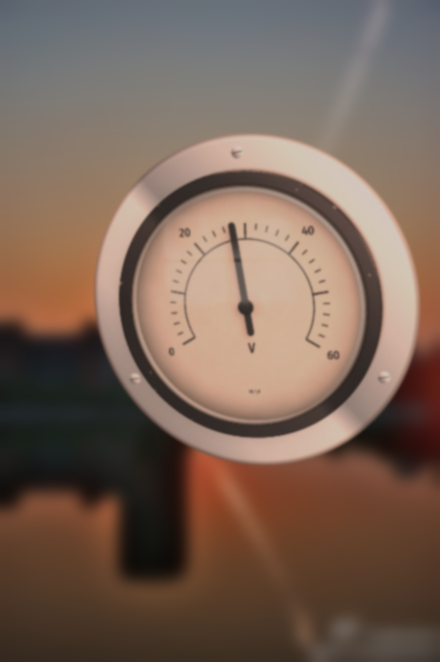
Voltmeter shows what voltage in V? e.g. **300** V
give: **28** V
